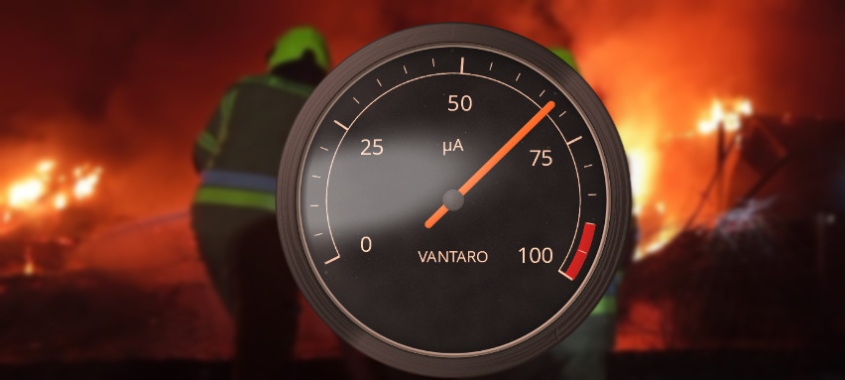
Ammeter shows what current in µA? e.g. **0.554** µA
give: **67.5** µA
